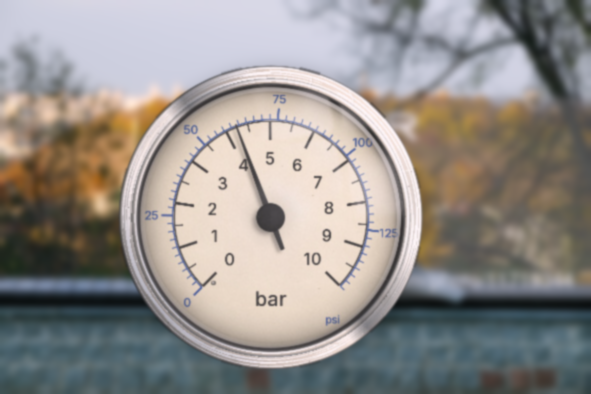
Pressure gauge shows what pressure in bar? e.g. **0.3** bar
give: **4.25** bar
